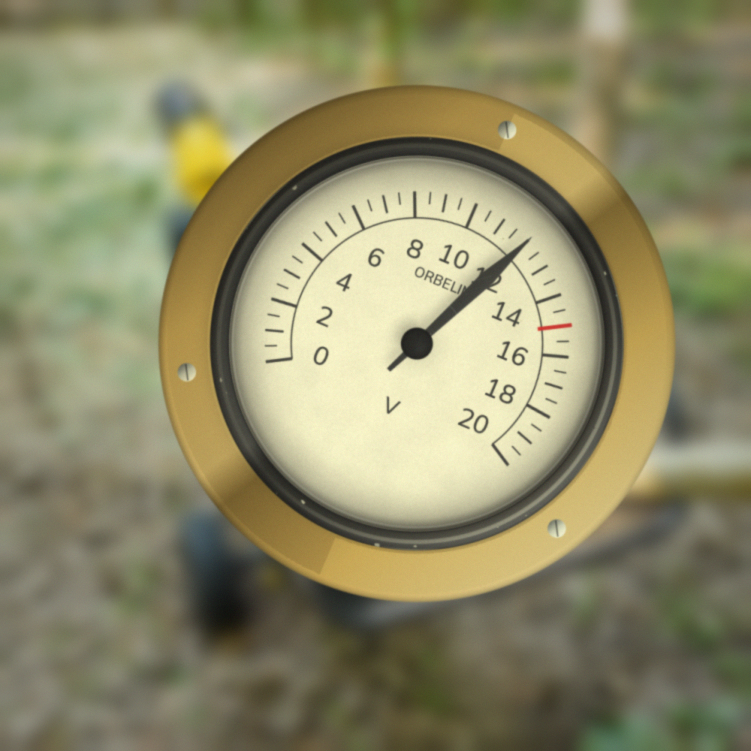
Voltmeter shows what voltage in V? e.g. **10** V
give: **12** V
